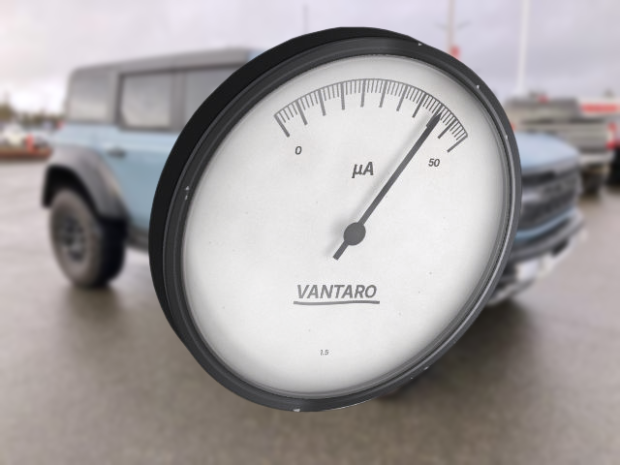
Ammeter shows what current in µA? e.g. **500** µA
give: **40** µA
